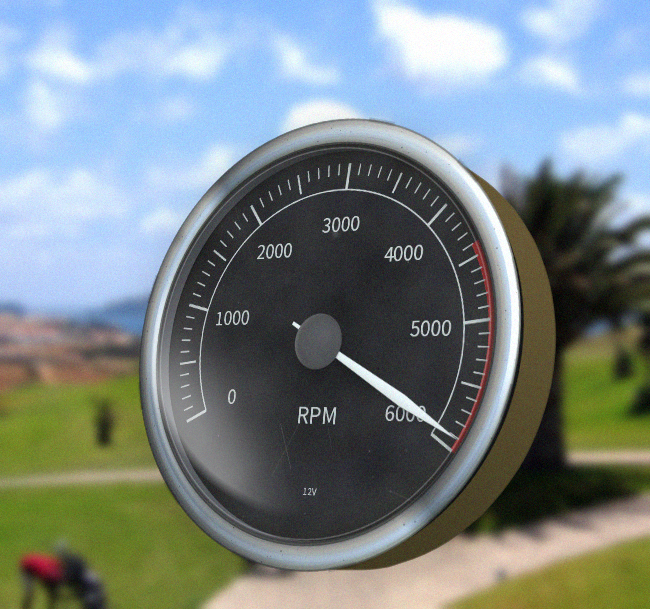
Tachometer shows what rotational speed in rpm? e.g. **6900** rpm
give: **5900** rpm
